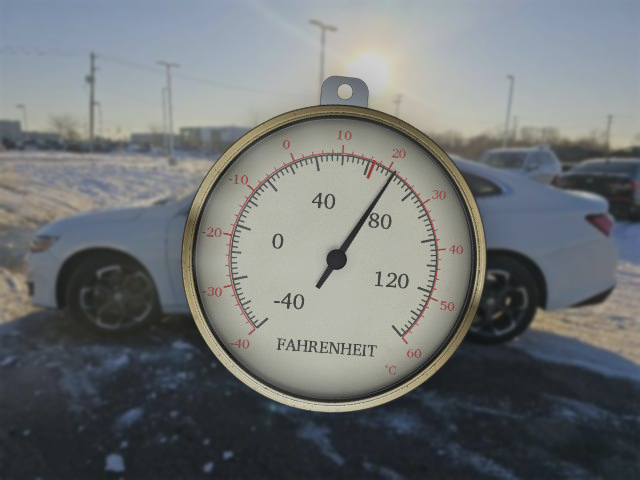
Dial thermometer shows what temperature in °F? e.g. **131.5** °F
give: **70** °F
